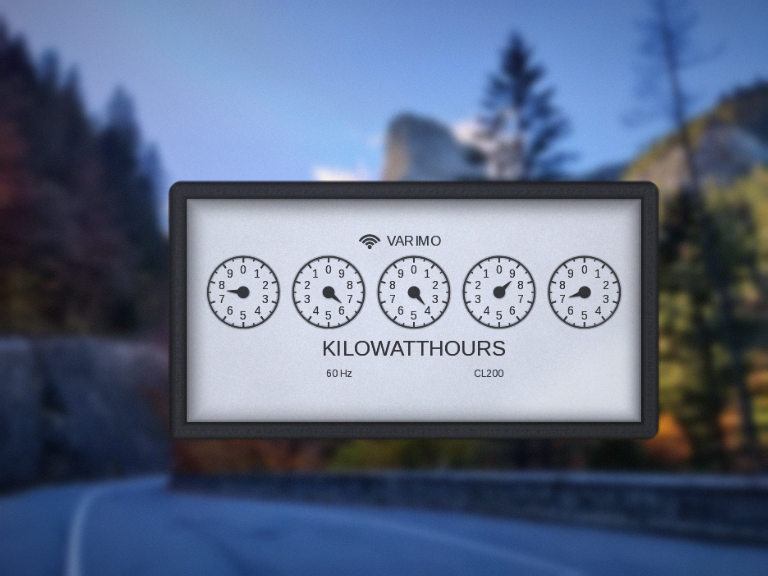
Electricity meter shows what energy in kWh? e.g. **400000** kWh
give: **76387** kWh
